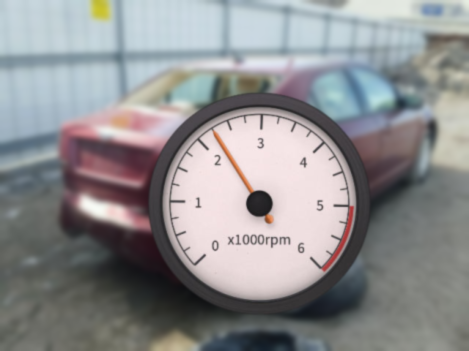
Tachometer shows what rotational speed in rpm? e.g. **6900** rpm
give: **2250** rpm
